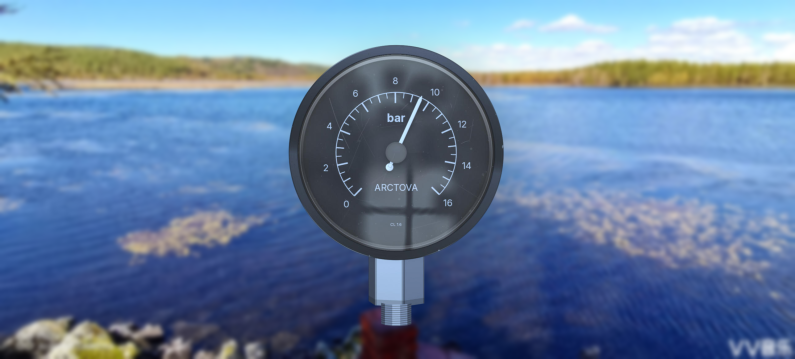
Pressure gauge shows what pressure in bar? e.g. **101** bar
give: **9.5** bar
